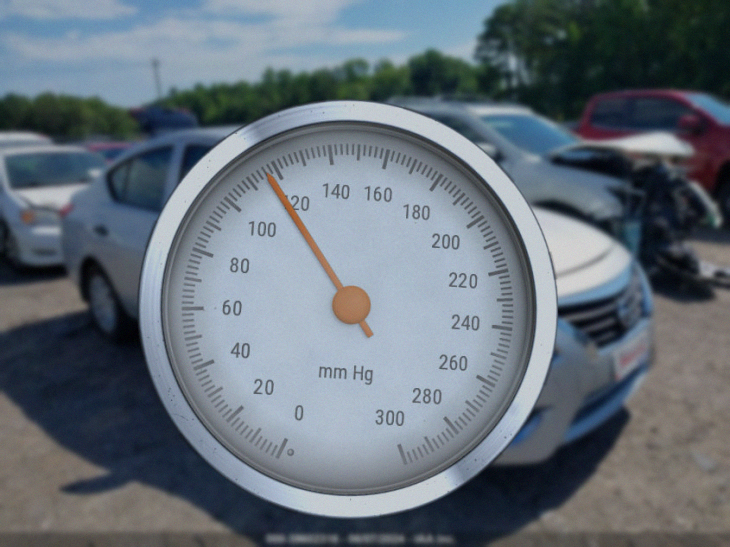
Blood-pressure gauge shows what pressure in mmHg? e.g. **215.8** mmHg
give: **116** mmHg
